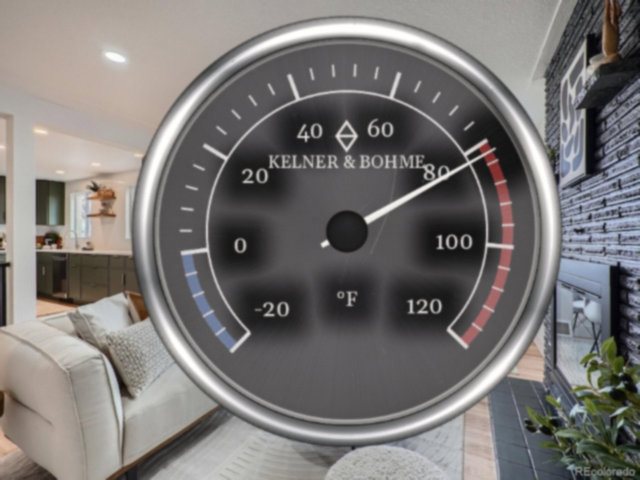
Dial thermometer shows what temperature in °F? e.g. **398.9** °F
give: **82** °F
